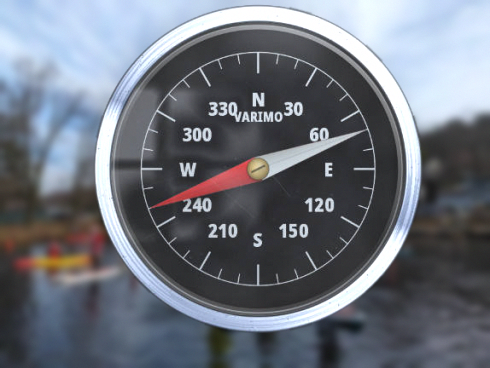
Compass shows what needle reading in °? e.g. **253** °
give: **250** °
